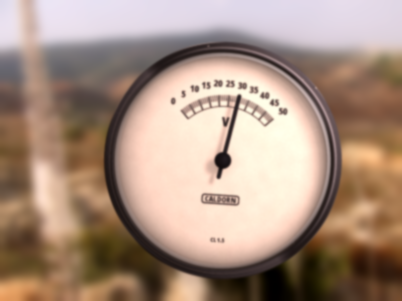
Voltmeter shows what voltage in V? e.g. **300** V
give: **30** V
